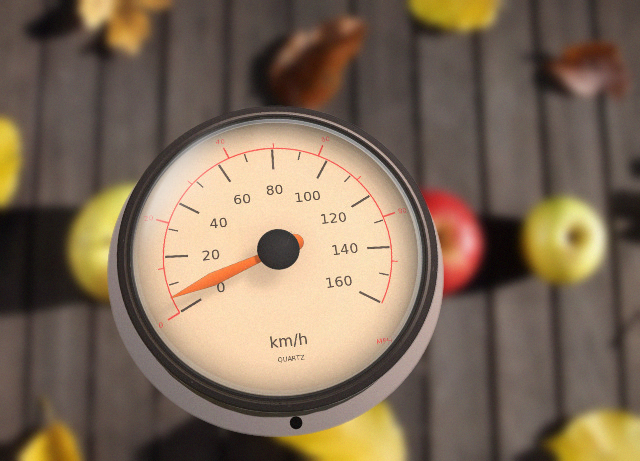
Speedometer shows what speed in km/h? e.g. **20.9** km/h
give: **5** km/h
